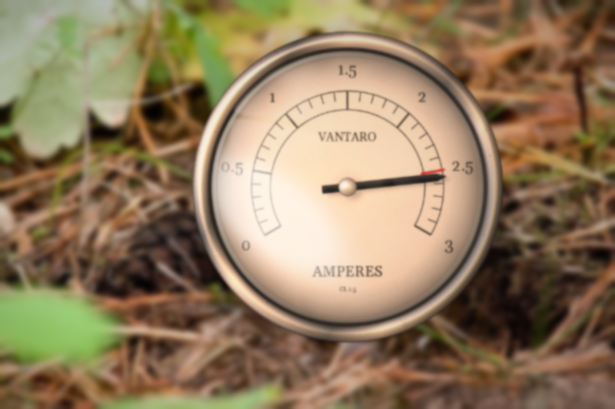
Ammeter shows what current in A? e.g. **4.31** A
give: **2.55** A
